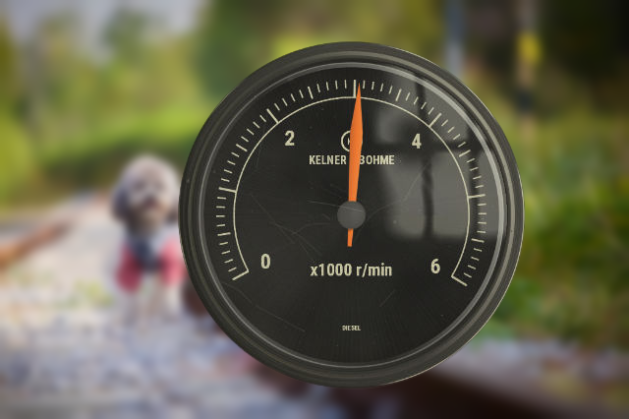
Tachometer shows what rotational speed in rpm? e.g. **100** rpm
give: **3050** rpm
